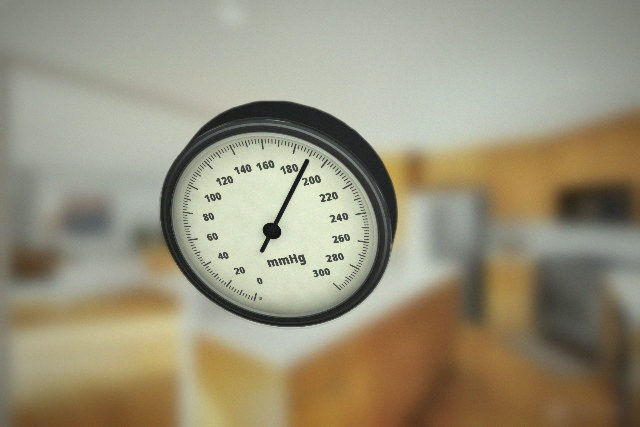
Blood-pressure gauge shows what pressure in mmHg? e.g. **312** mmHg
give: **190** mmHg
